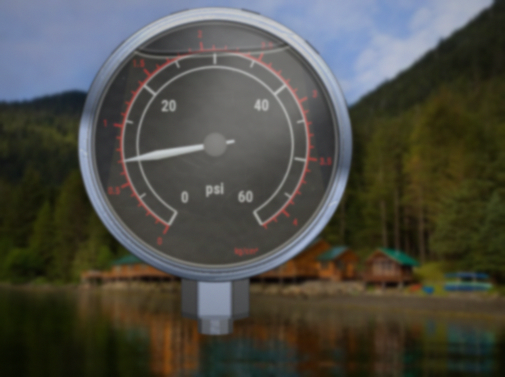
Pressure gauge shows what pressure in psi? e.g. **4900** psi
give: **10** psi
